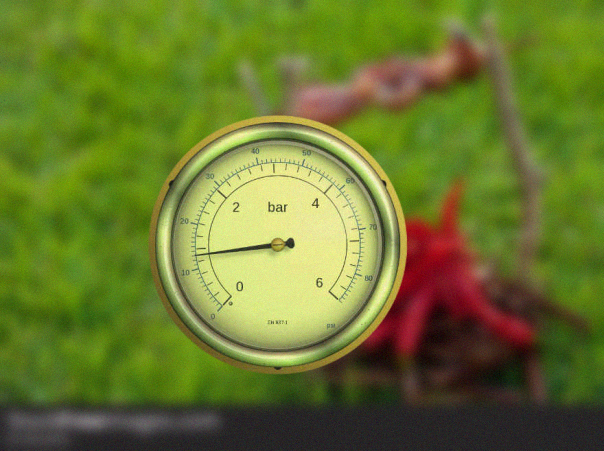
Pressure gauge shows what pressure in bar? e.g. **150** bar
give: **0.9** bar
